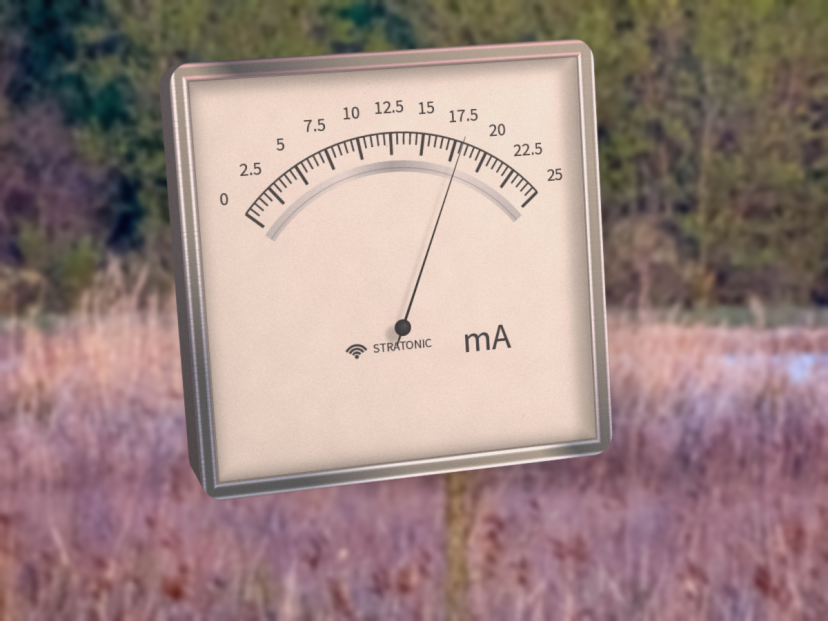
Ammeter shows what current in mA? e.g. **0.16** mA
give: **18** mA
